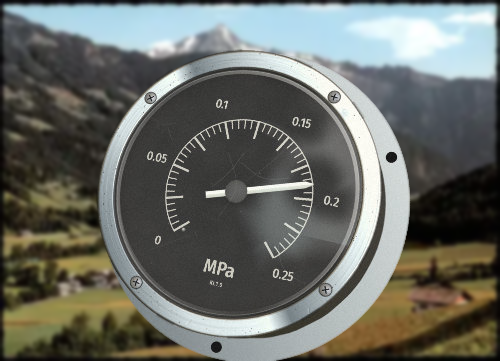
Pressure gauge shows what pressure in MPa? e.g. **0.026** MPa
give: **0.19** MPa
